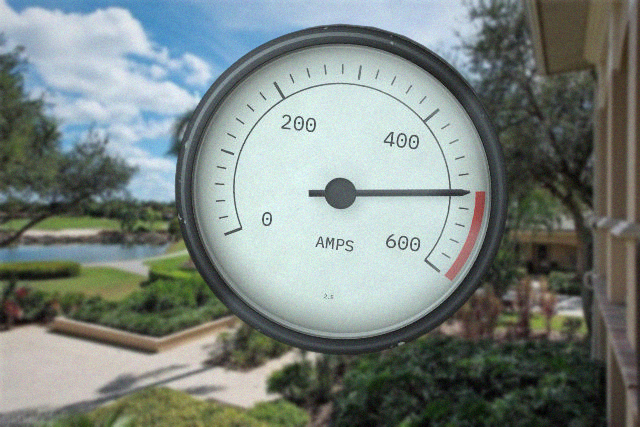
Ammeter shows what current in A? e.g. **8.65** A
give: **500** A
